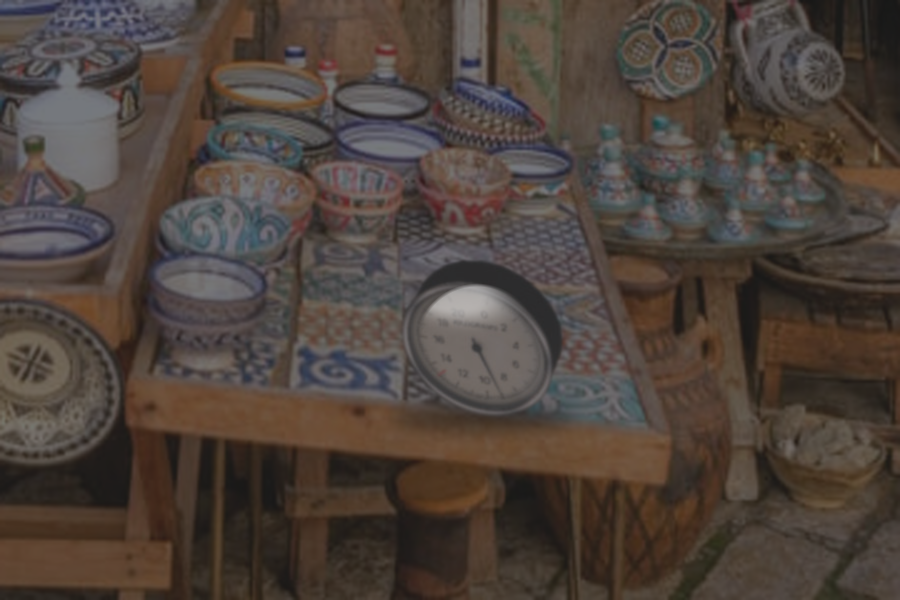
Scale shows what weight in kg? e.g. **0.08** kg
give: **9** kg
